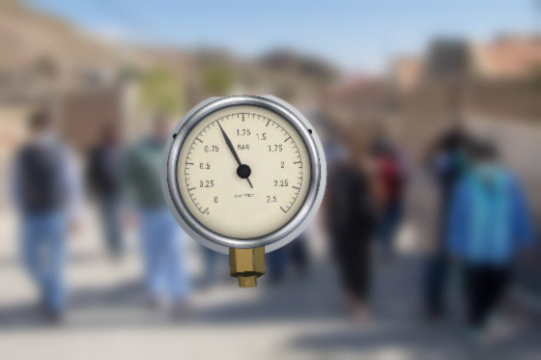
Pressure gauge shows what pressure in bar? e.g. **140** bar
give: **1** bar
